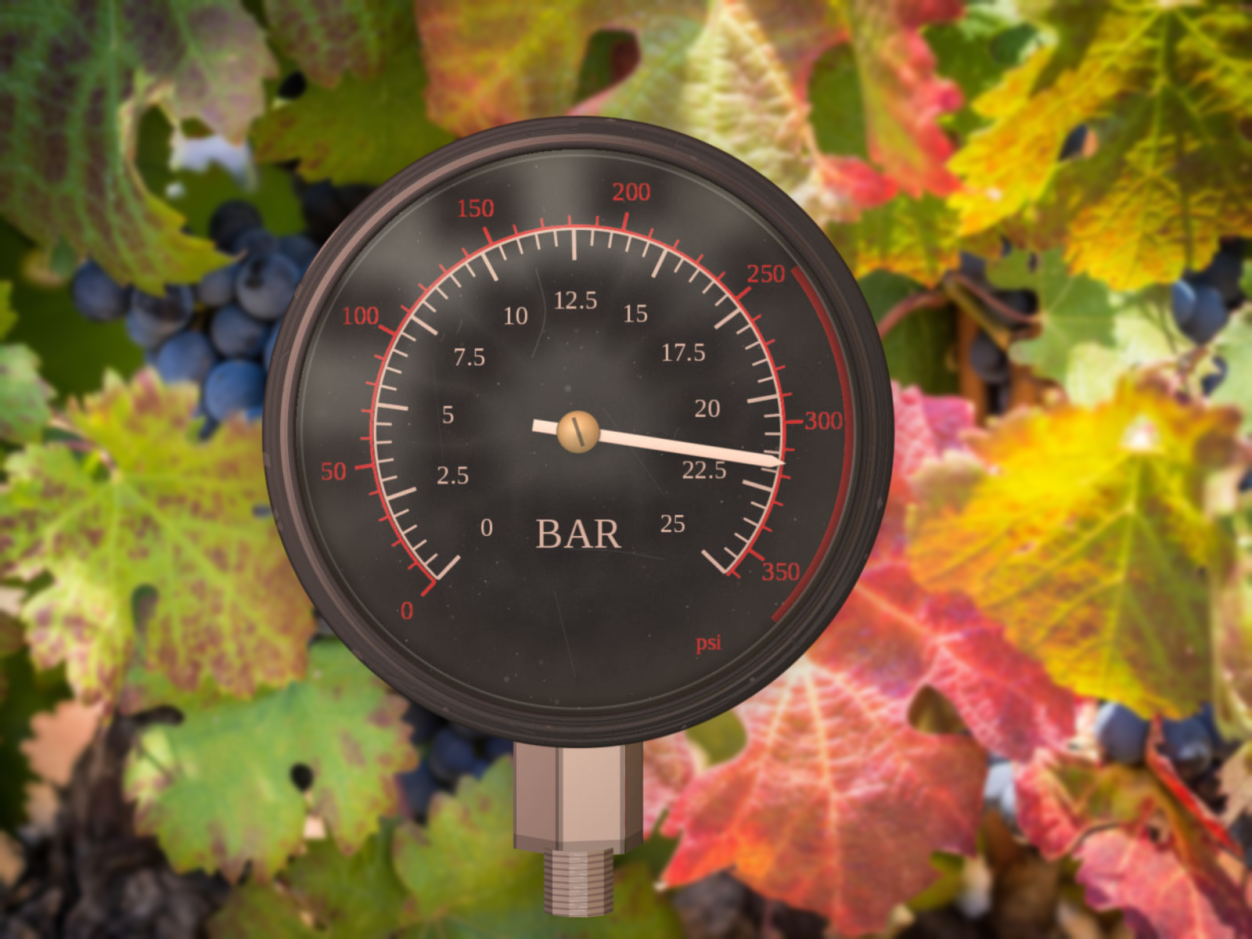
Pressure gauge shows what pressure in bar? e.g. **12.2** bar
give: **21.75** bar
